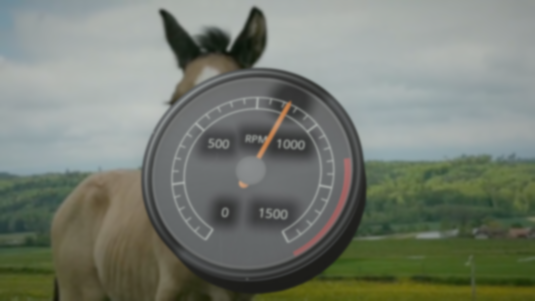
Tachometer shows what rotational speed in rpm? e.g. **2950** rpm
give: **875** rpm
